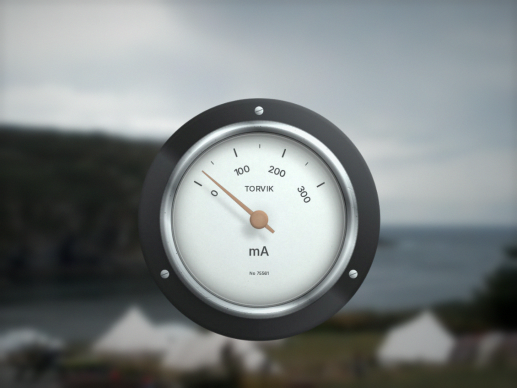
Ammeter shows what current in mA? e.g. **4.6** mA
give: **25** mA
